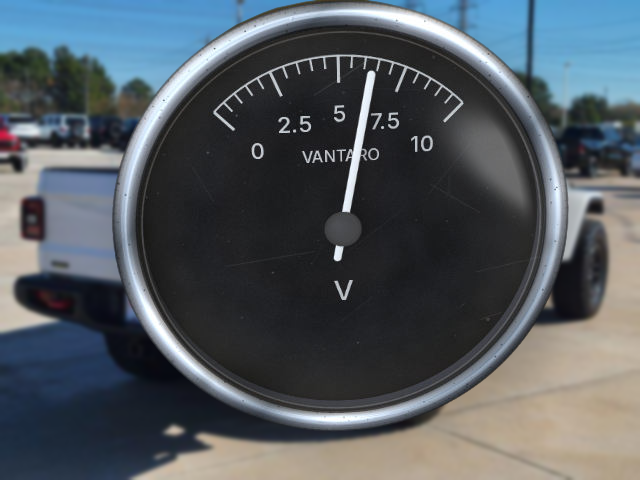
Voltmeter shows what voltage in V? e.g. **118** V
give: **6.25** V
